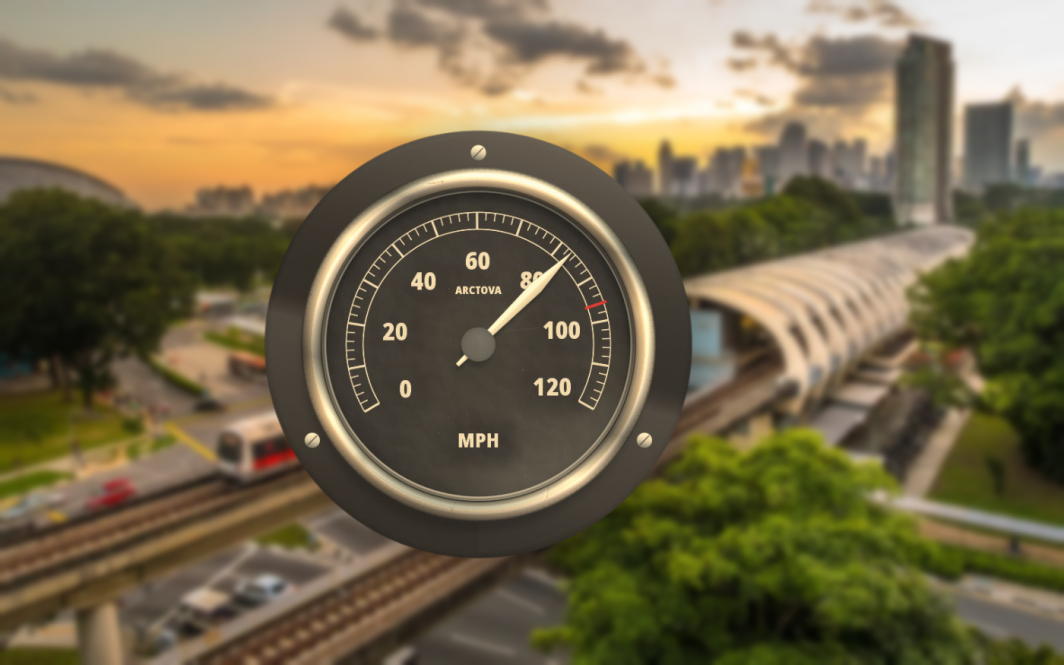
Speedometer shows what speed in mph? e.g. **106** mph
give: **83** mph
